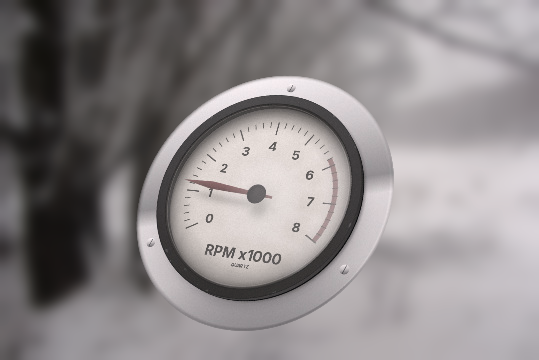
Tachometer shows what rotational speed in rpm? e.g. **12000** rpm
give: **1200** rpm
